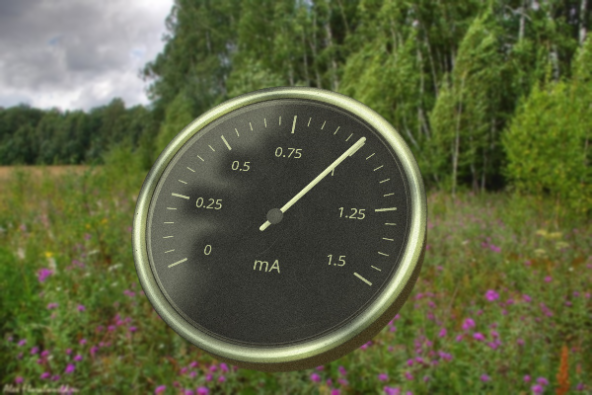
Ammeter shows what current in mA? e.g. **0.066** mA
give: **1** mA
